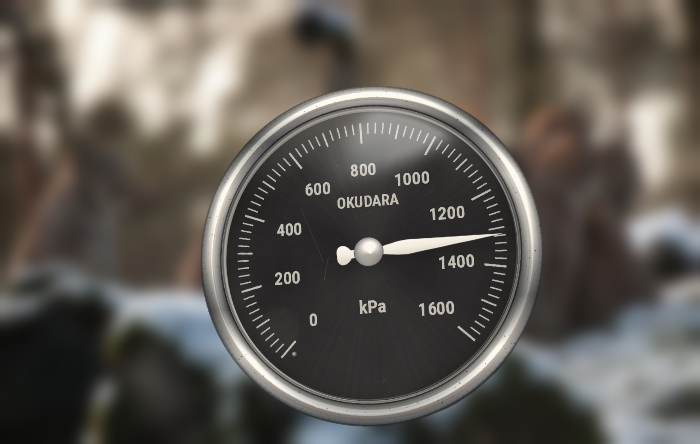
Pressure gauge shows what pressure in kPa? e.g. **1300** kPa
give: **1320** kPa
